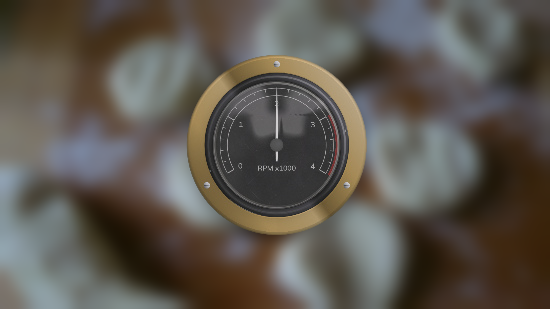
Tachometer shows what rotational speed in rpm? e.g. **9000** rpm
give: **2000** rpm
